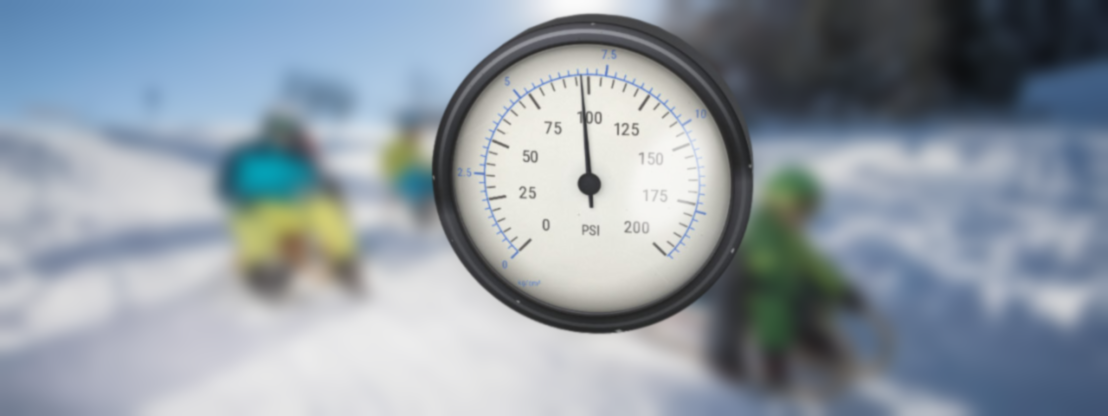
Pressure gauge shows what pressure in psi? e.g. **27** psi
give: **97.5** psi
